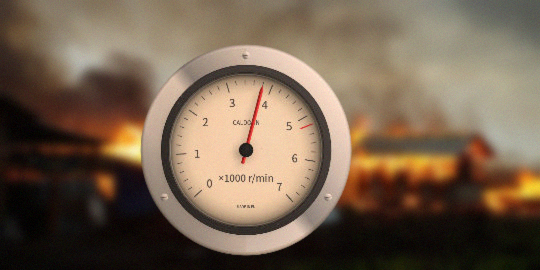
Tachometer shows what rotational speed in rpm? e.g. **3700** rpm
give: **3800** rpm
